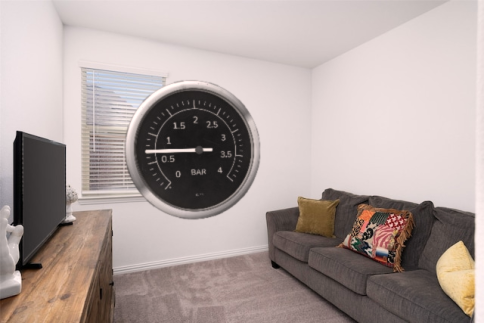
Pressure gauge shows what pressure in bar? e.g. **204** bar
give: **0.7** bar
